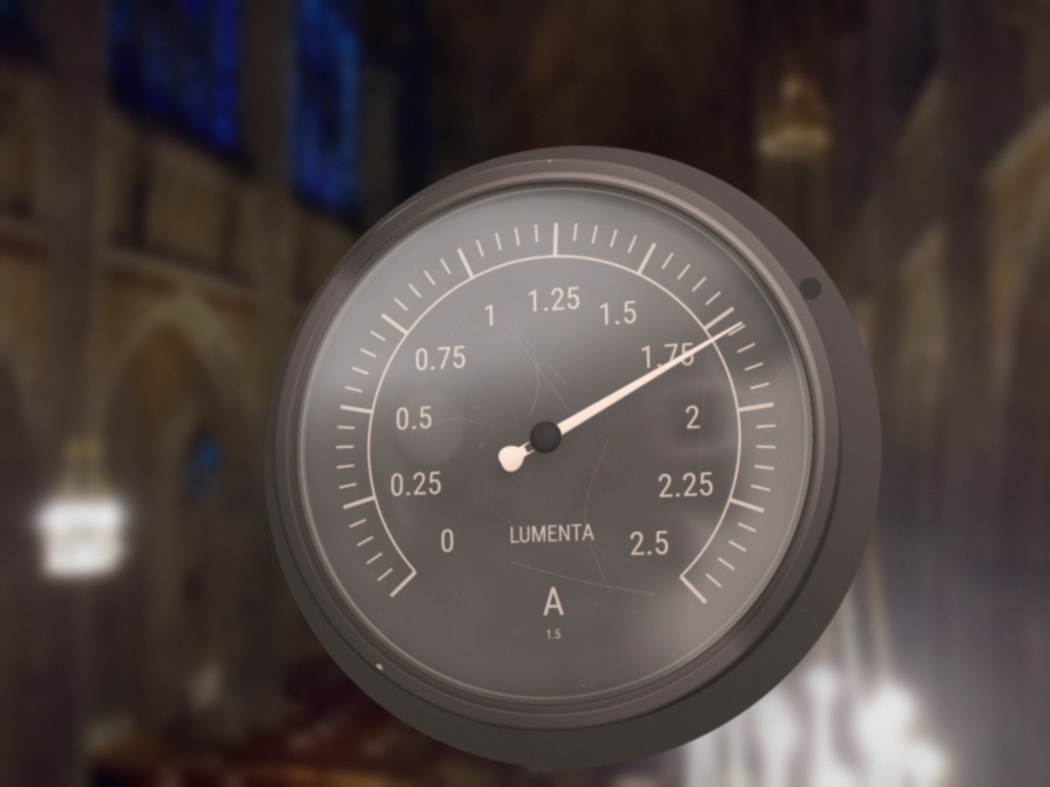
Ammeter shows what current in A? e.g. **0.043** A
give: **1.8** A
